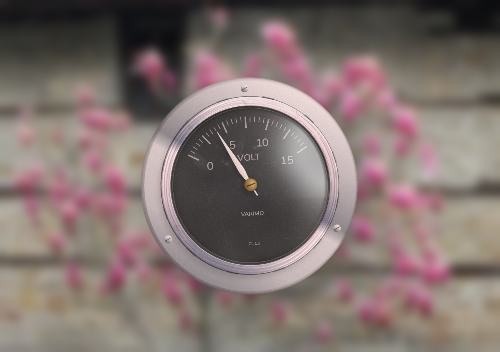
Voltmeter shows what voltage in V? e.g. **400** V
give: **4** V
